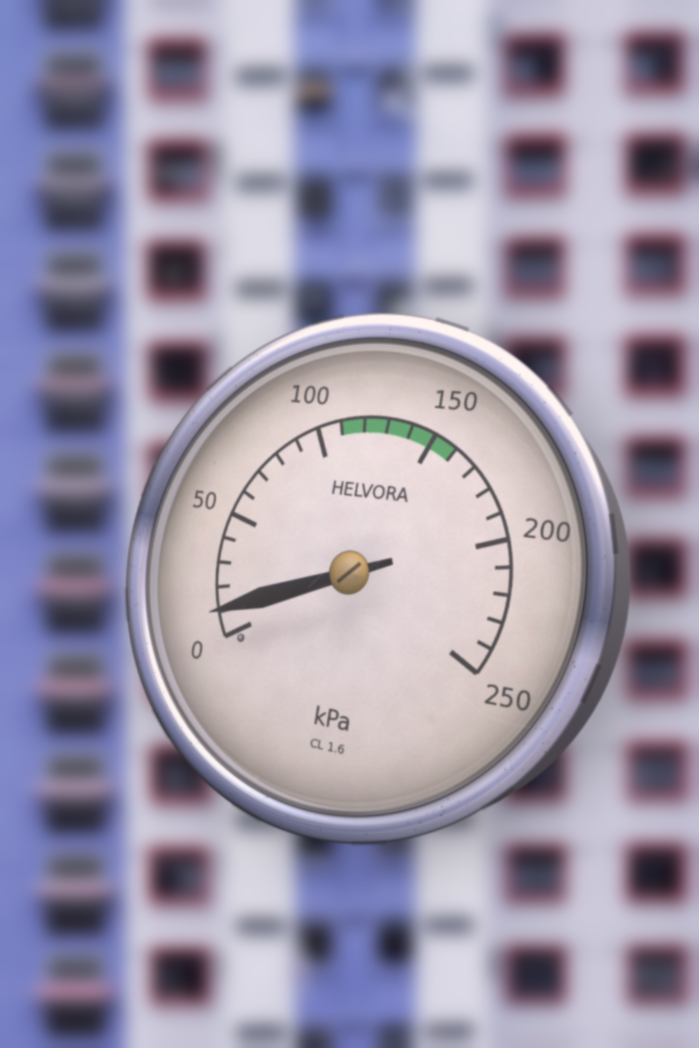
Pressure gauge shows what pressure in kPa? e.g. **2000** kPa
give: **10** kPa
